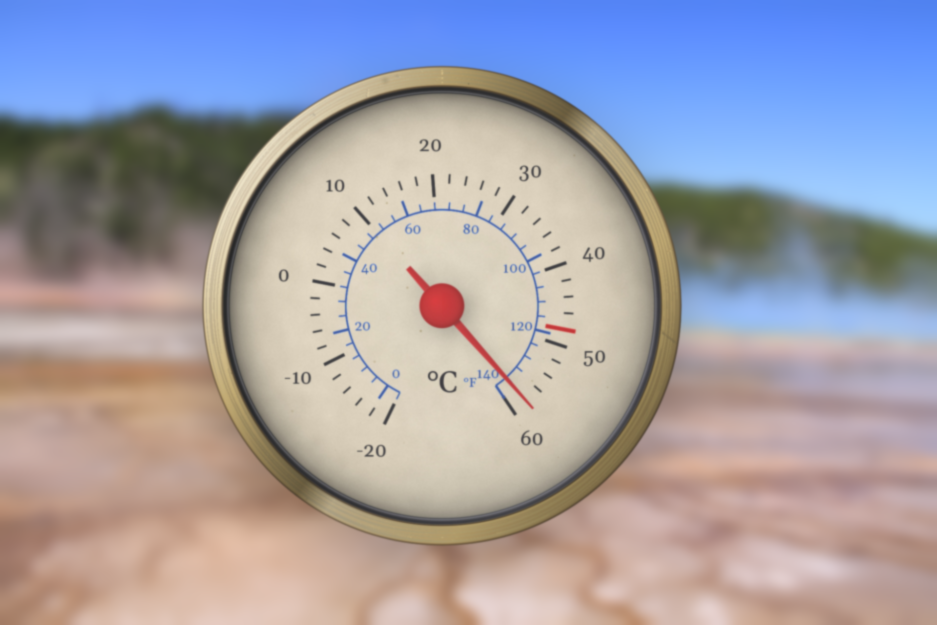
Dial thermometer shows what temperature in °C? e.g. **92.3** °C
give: **58** °C
